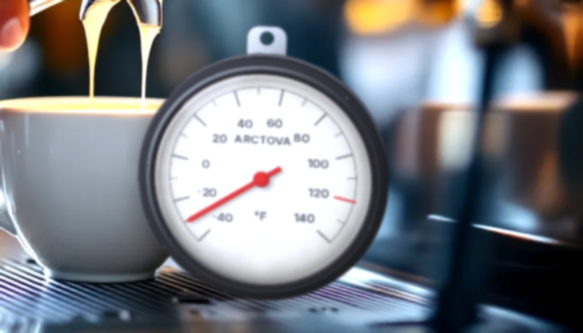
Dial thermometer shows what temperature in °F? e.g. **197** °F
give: **-30** °F
